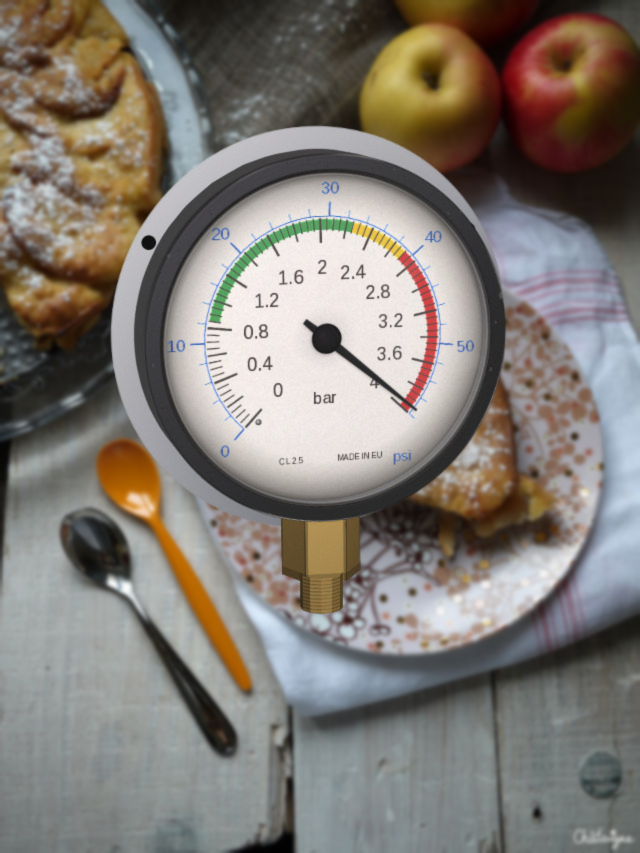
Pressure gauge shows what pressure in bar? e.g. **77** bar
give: **3.95** bar
